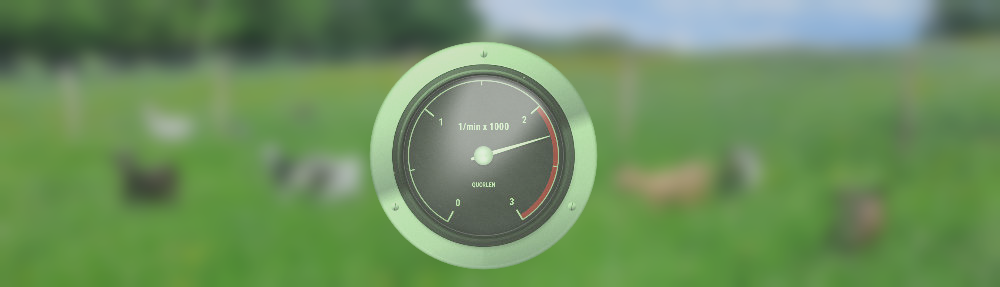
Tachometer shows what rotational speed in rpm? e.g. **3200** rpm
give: **2250** rpm
